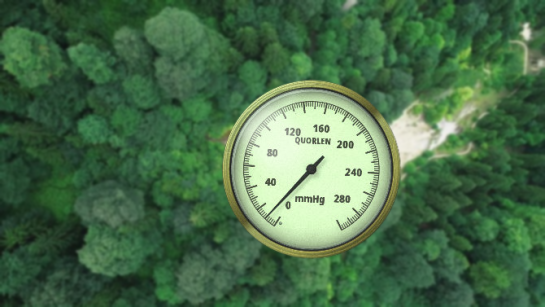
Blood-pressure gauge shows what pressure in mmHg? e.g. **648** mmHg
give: **10** mmHg
